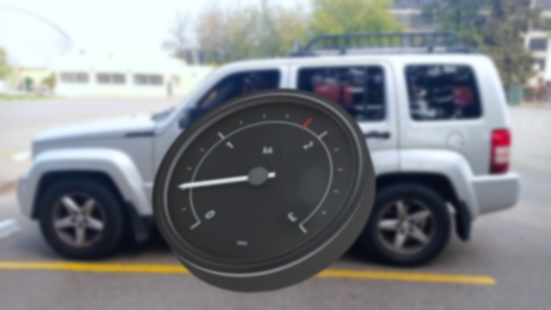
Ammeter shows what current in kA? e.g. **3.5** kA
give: **0.4** kA
